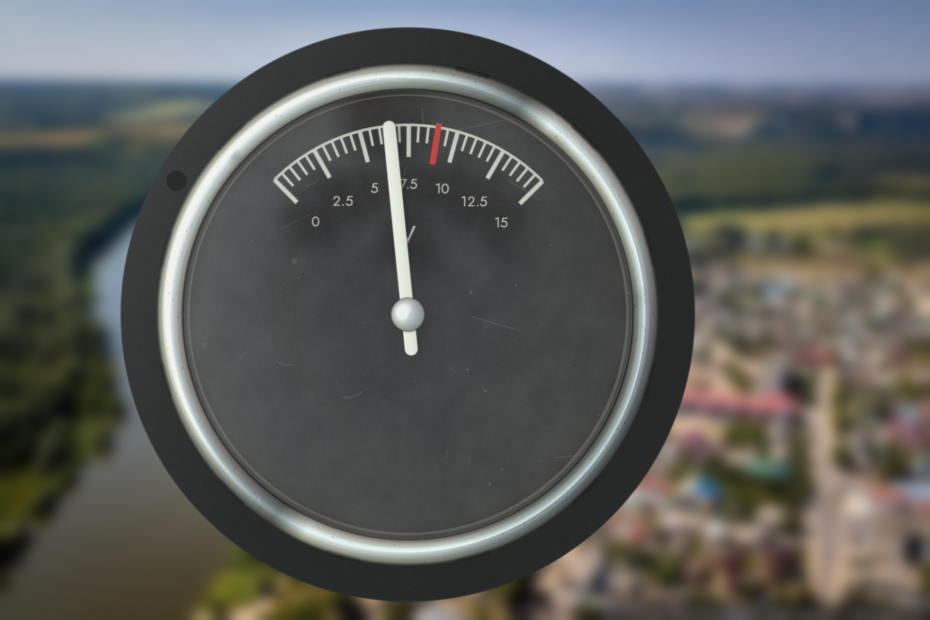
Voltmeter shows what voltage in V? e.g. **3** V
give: **6.5** V
